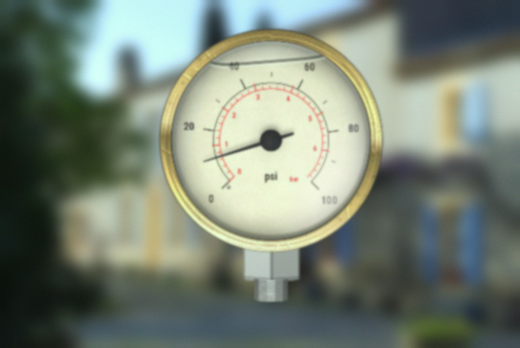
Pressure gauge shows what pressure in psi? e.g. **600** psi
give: **10** psi
